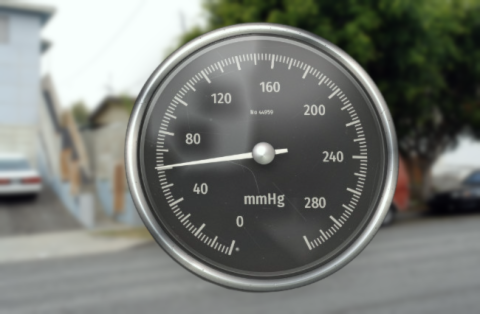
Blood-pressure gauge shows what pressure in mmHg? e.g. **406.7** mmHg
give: **60** mmHg
